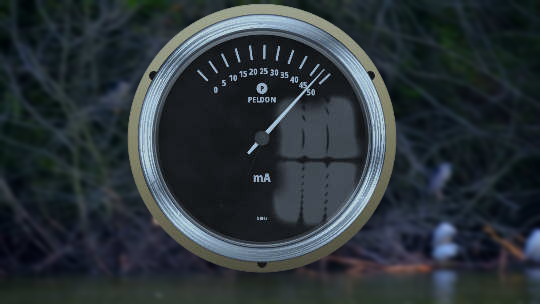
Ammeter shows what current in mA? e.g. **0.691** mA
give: **47.5** mA
